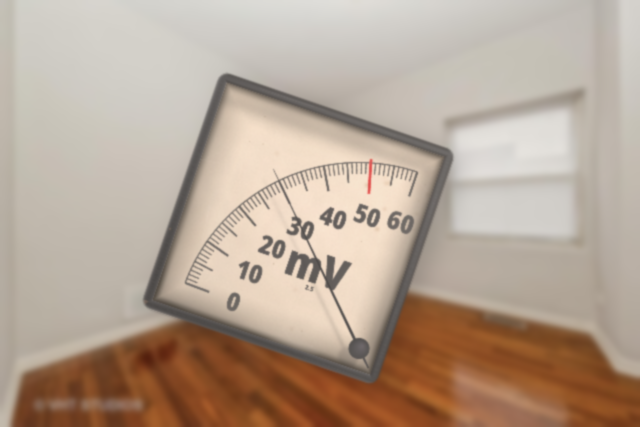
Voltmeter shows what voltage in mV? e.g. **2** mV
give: **30** mV
